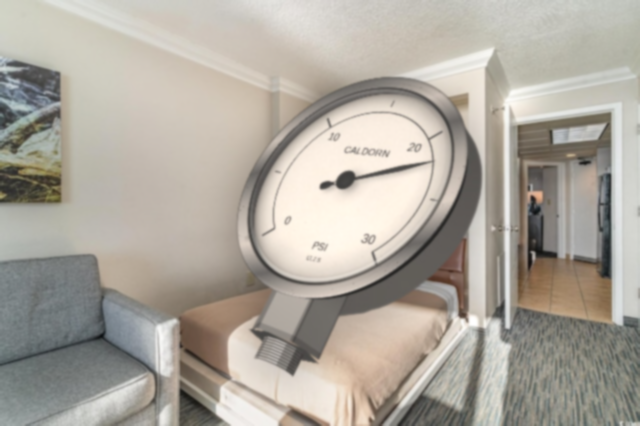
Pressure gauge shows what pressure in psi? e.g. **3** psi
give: **22.5** psi
